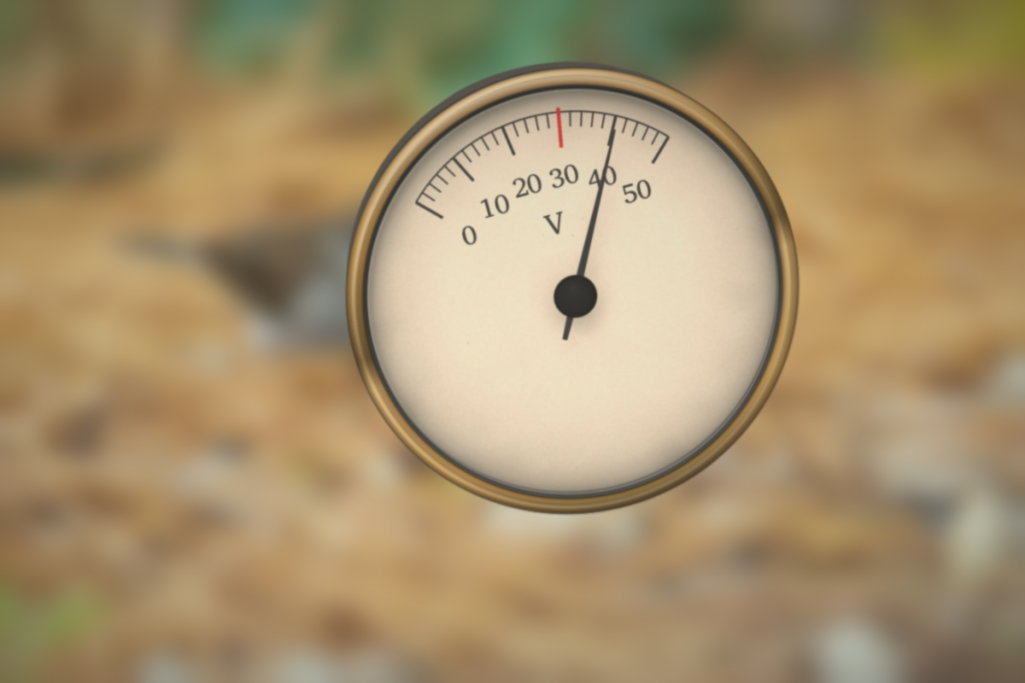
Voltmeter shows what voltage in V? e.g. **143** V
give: **40** V
